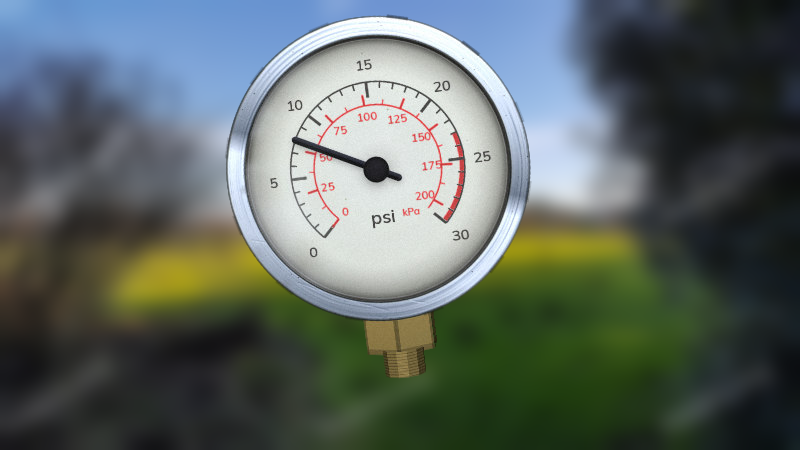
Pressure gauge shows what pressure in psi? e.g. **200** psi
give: **8** psi
